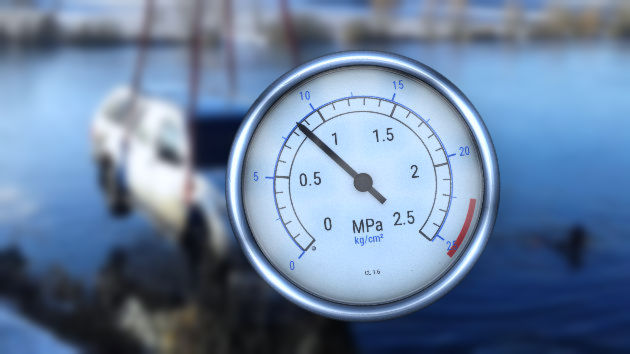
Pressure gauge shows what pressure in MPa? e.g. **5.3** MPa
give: **0.85** MPa
